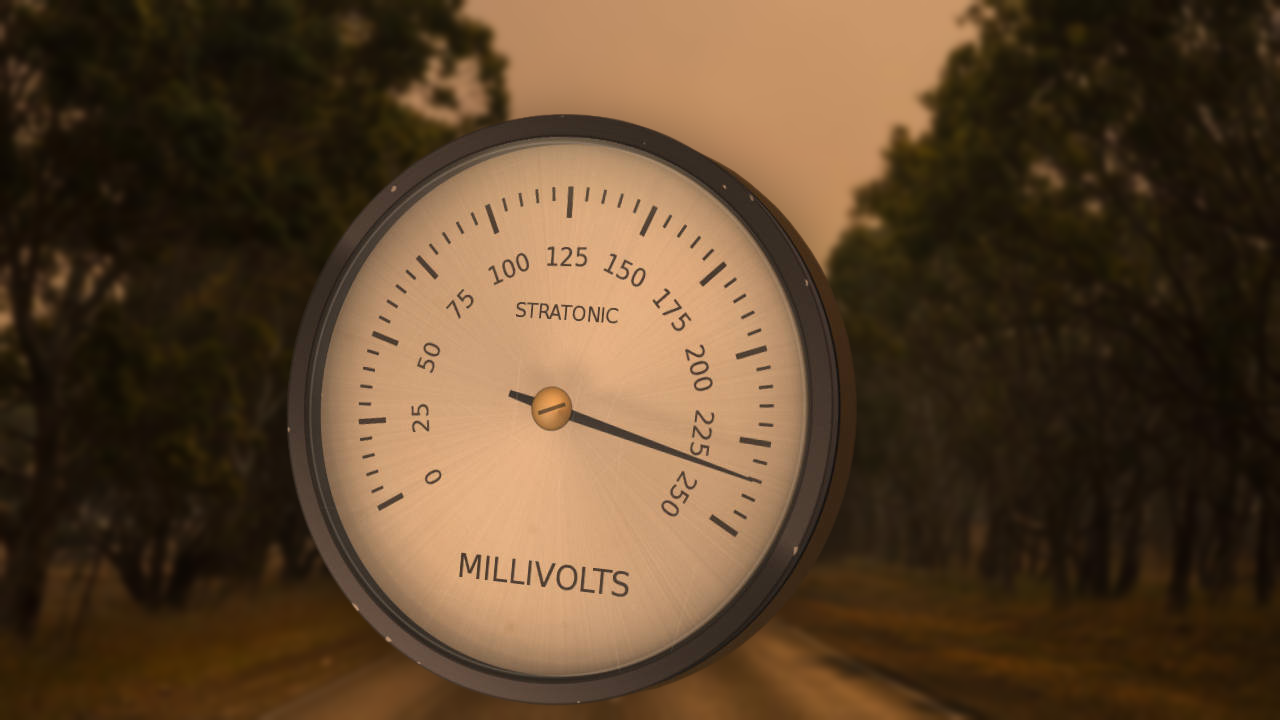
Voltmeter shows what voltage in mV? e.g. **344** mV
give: **235** mV
